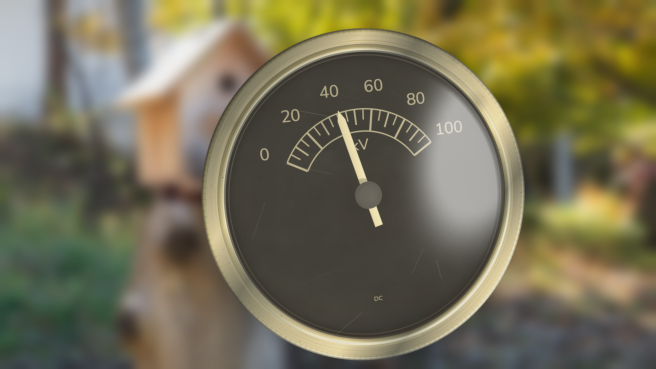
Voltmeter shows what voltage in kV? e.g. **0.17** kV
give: **40** kV
